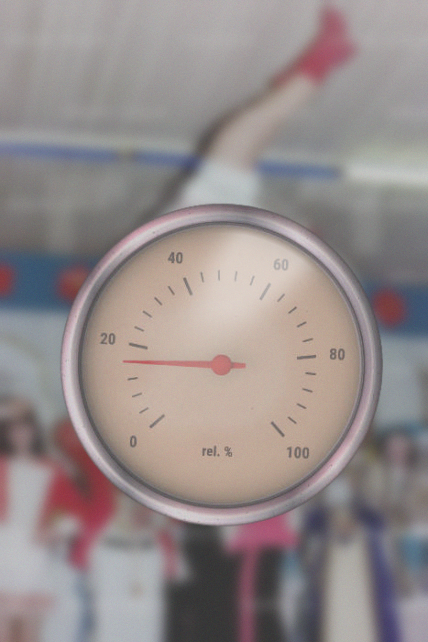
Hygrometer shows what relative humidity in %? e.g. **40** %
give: **16** %
